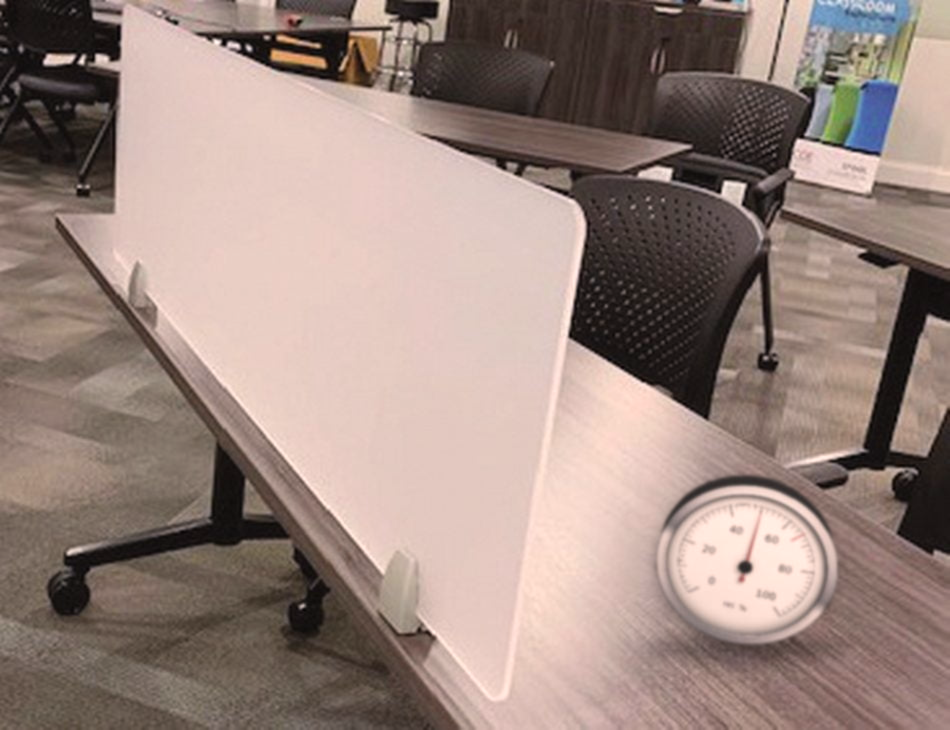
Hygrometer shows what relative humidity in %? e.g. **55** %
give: **50** %
